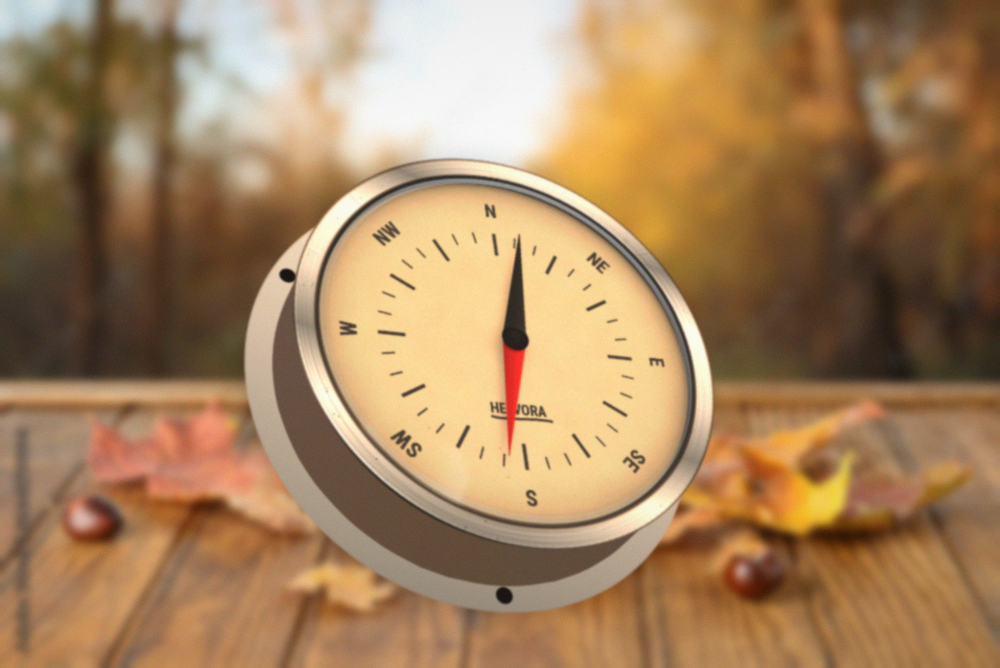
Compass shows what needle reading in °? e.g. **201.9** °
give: **190** °
